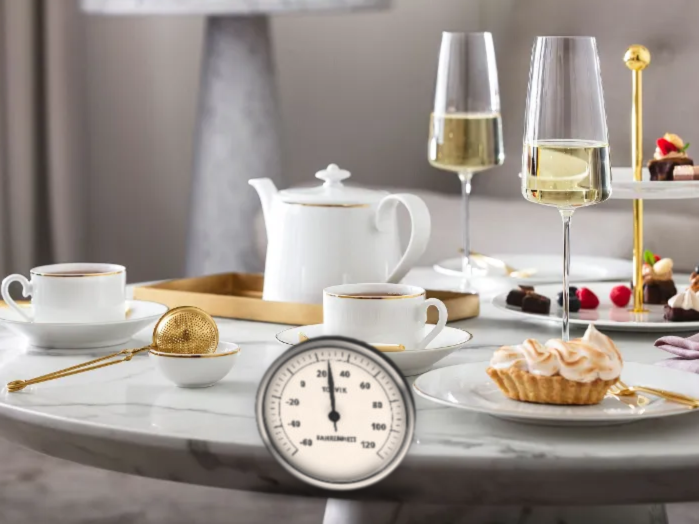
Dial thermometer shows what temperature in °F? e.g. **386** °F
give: **28** °F
